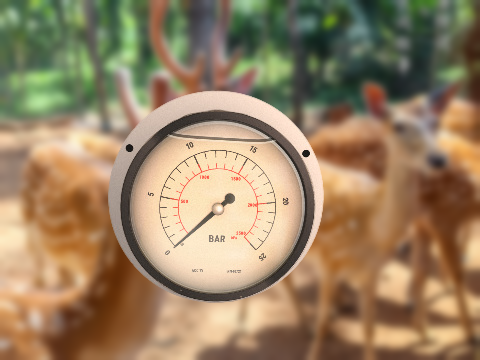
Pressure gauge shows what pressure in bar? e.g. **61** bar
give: **0** bar
